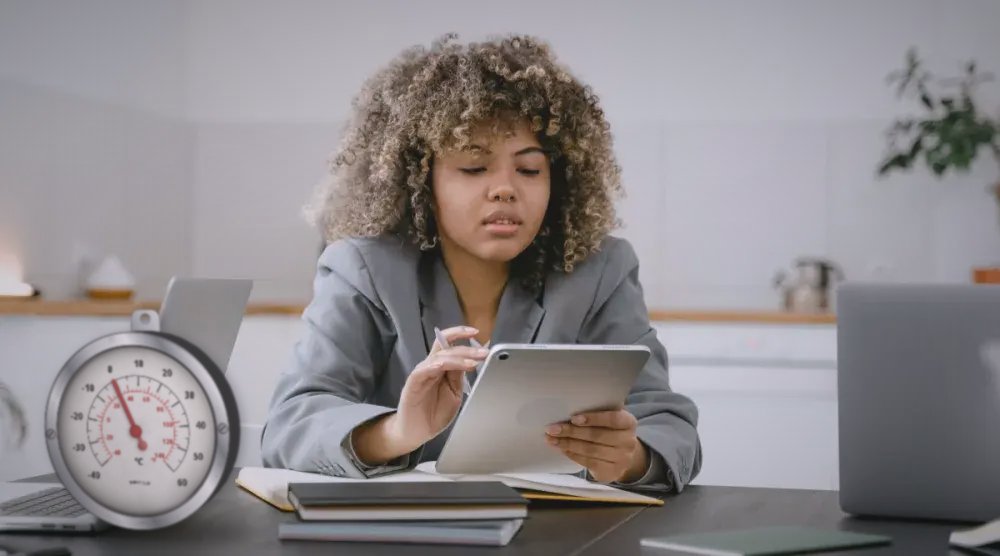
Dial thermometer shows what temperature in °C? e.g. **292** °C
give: **0** °C
